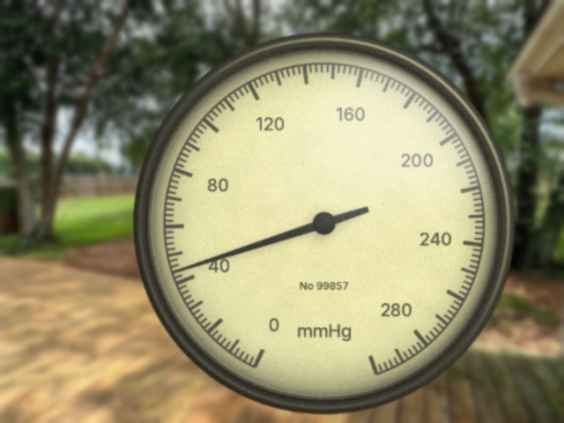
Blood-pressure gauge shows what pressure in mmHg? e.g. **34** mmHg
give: **44** mmHg
